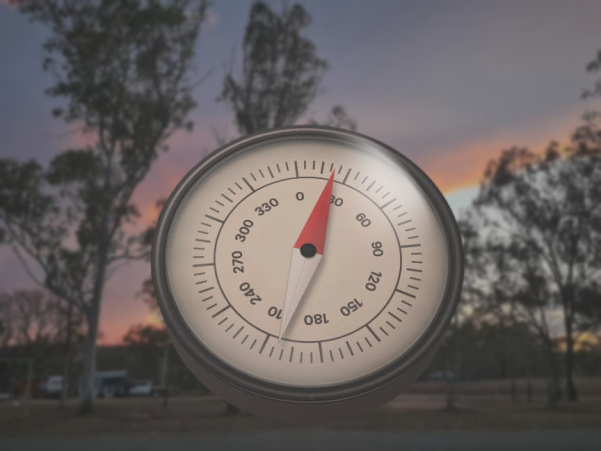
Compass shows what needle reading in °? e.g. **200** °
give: **22.5** °
